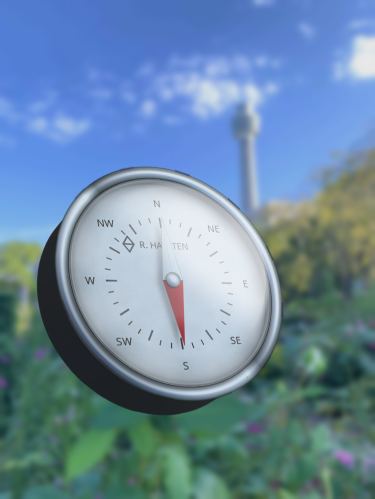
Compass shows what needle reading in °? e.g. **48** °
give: **180** °
